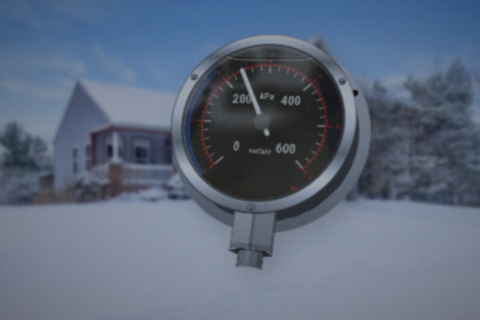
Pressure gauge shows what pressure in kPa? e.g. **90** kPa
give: **240** kPa
